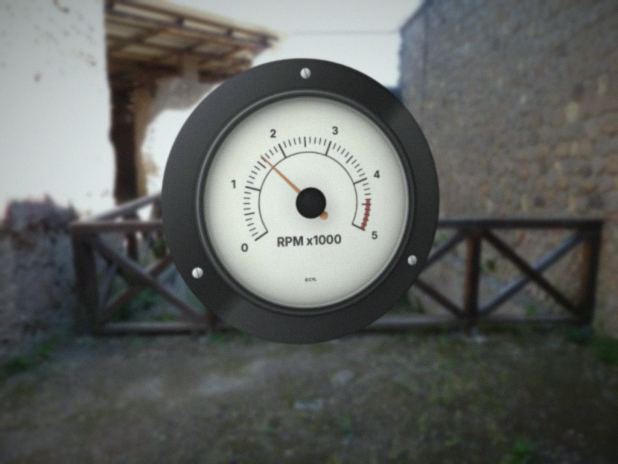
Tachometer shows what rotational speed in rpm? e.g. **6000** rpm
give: **1600** rpm
